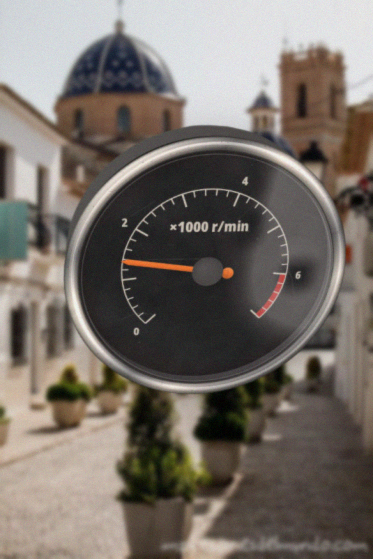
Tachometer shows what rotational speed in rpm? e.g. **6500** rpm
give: **1400** rpm
